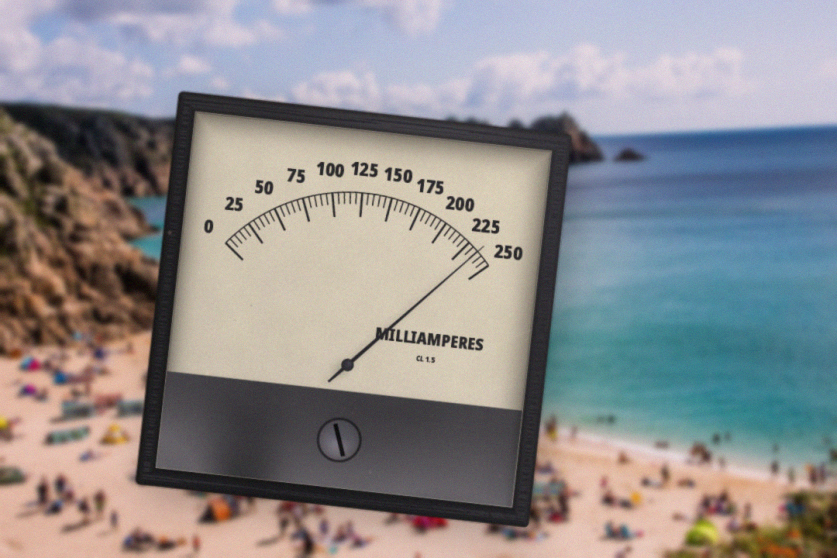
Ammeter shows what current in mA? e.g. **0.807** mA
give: **235** mA
